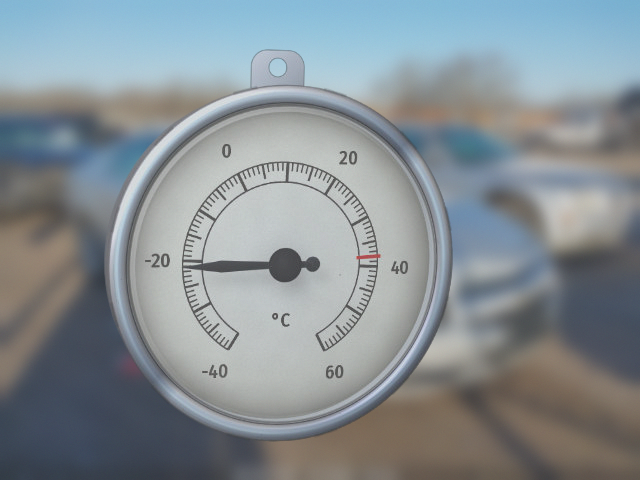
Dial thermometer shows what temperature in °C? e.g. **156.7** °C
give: **-21** °C
